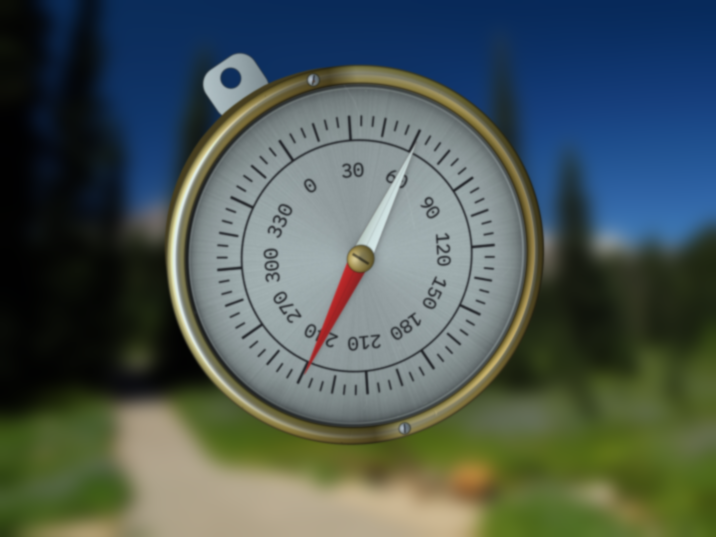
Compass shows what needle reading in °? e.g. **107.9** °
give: **240** °
